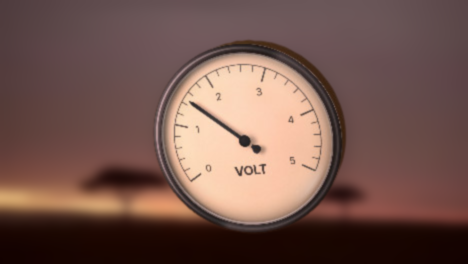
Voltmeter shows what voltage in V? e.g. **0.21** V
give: **1.5** V
